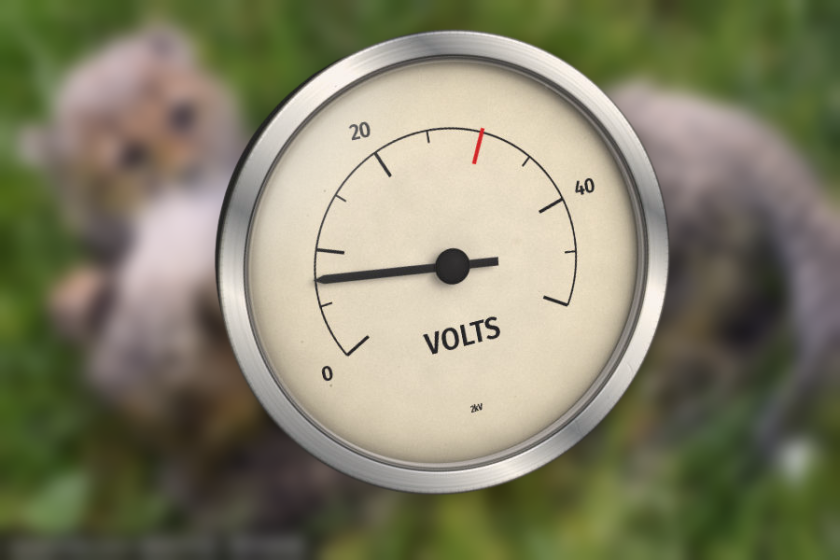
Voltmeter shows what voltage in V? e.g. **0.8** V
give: **7.5** V
